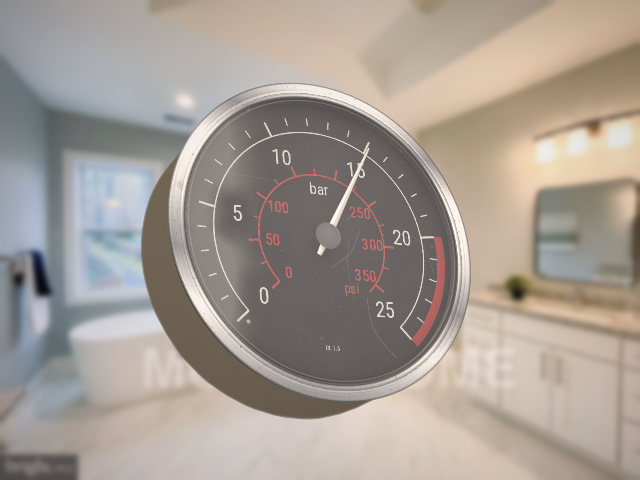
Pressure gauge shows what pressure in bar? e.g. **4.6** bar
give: **15** bar
